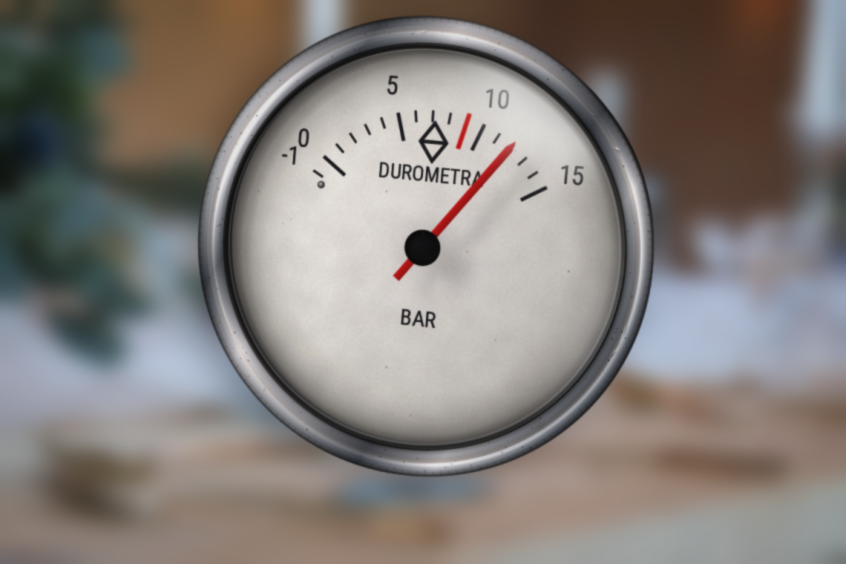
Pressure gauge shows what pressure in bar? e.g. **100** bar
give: **12** bar
